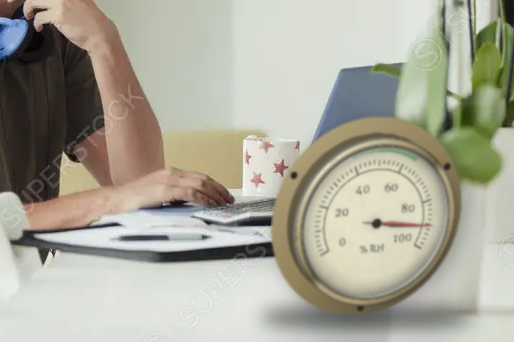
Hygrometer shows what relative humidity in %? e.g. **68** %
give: **90** %
